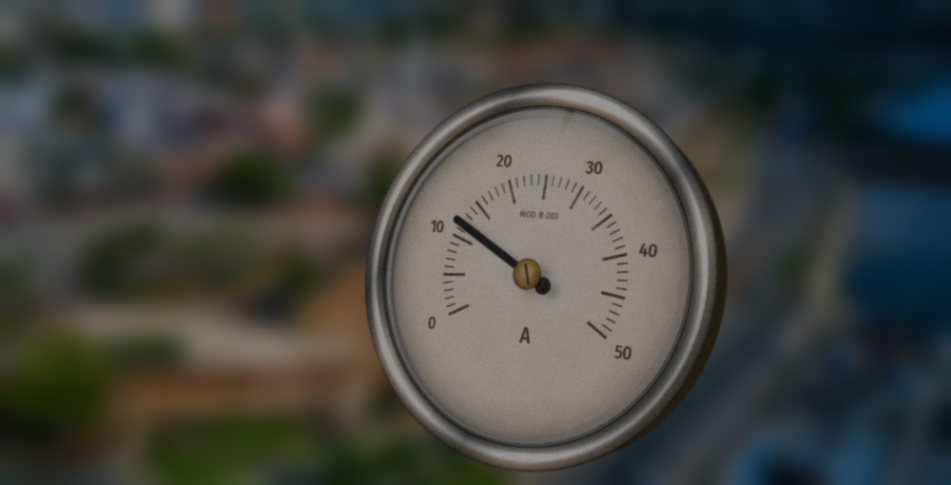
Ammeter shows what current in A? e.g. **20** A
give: **12** A
